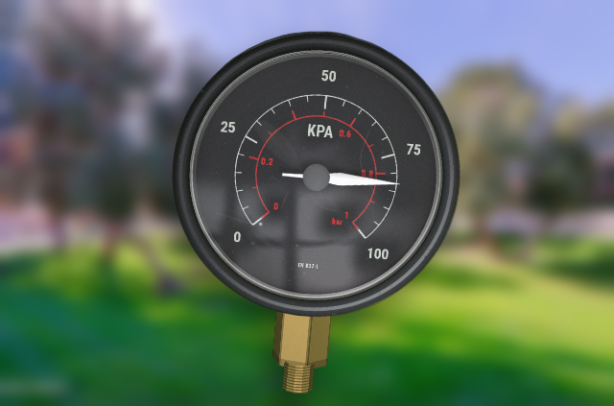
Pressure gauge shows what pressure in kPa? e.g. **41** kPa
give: **82.5** kPa
